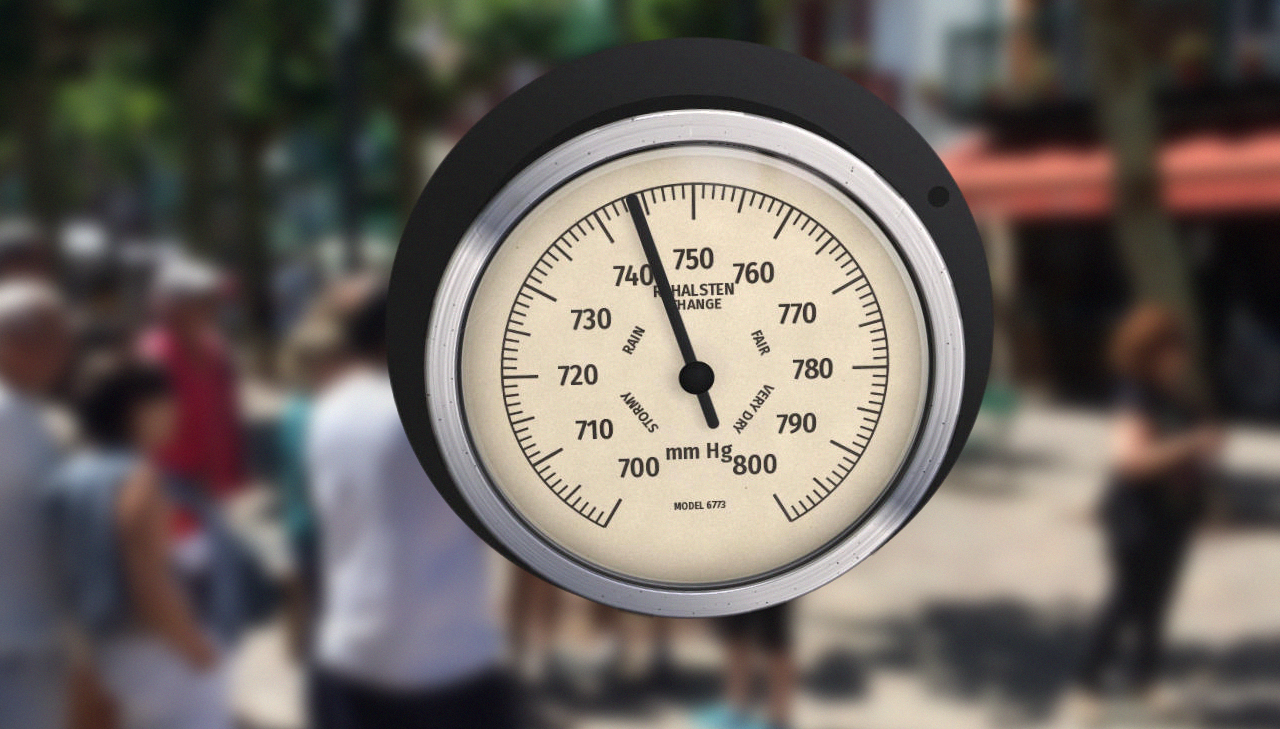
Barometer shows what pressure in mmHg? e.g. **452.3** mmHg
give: **744** mmHg
